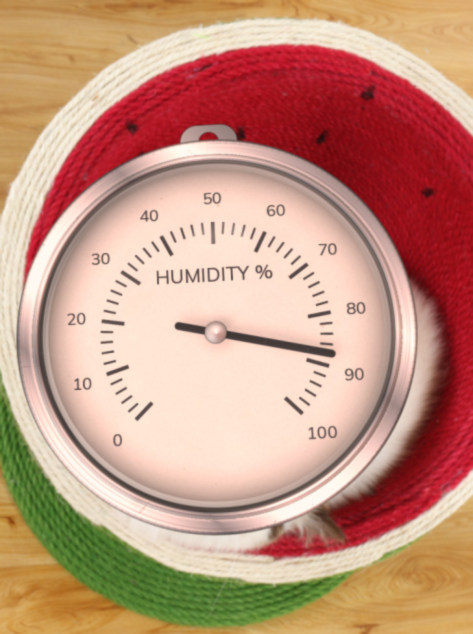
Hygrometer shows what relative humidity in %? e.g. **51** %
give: **88** %
